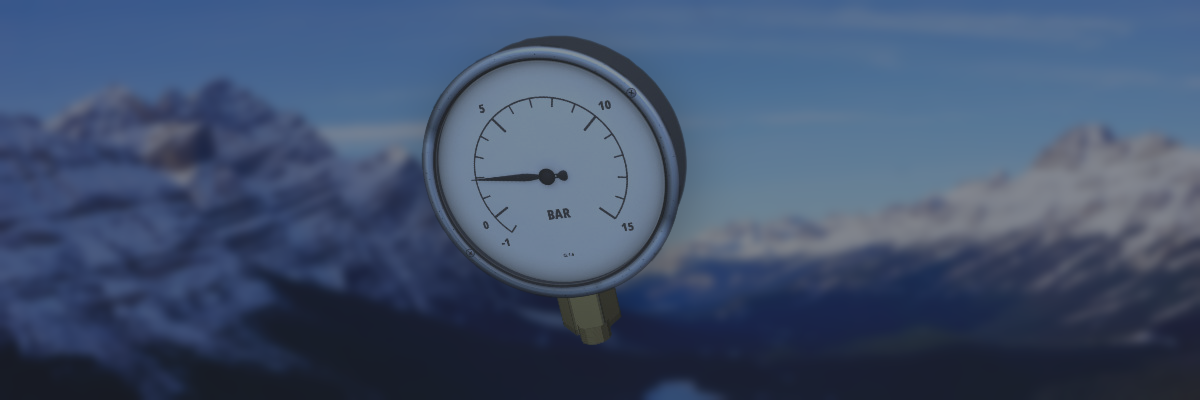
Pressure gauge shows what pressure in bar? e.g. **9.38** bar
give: **2** bar
